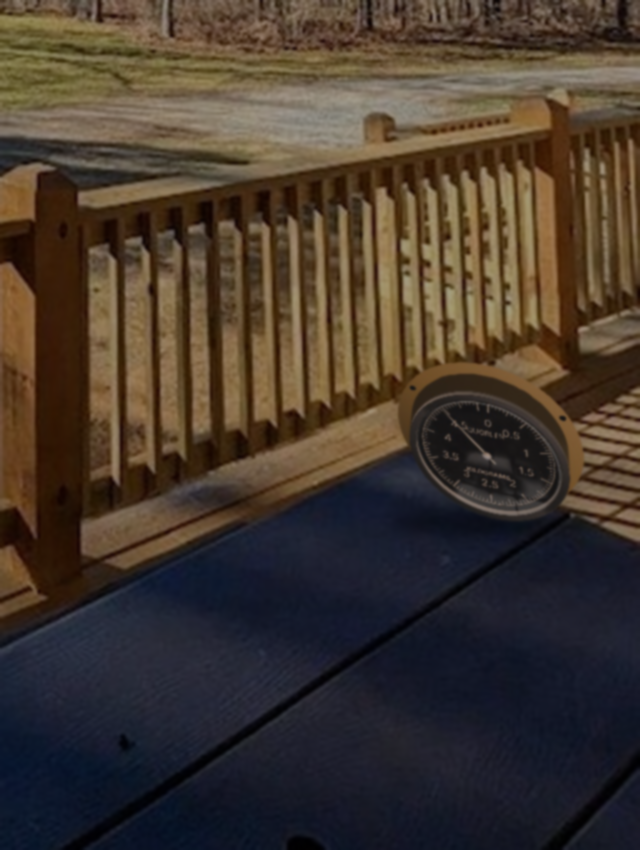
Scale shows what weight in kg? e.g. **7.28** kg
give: **4.5** kg
